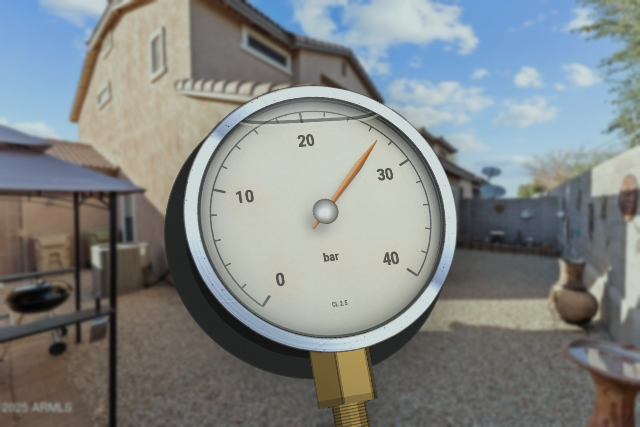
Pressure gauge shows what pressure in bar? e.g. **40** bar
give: **27** bar
